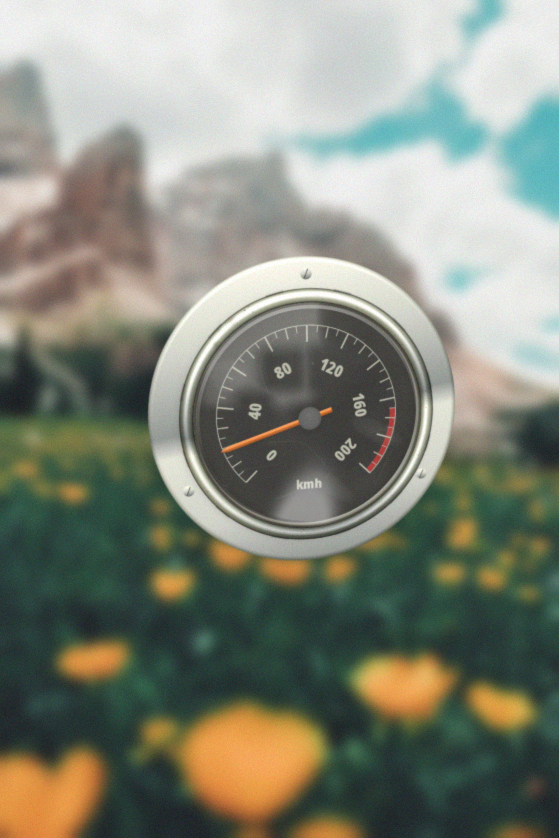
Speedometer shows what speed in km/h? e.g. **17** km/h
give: **20** km/h
